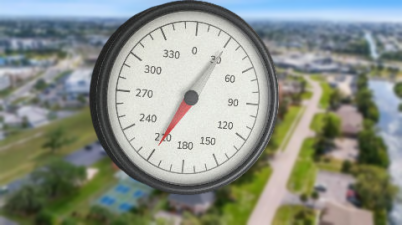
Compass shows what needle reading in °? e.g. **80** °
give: **210** °
